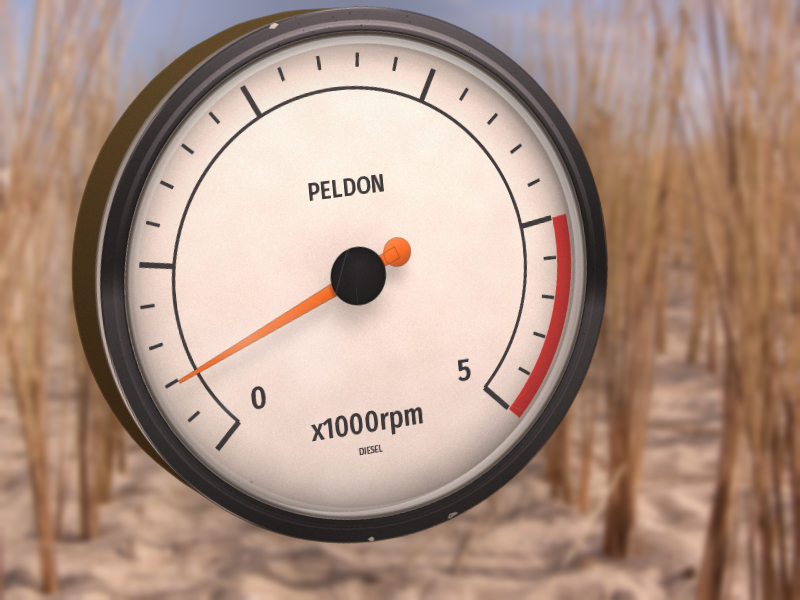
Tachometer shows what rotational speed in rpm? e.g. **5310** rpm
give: **400** rpm
